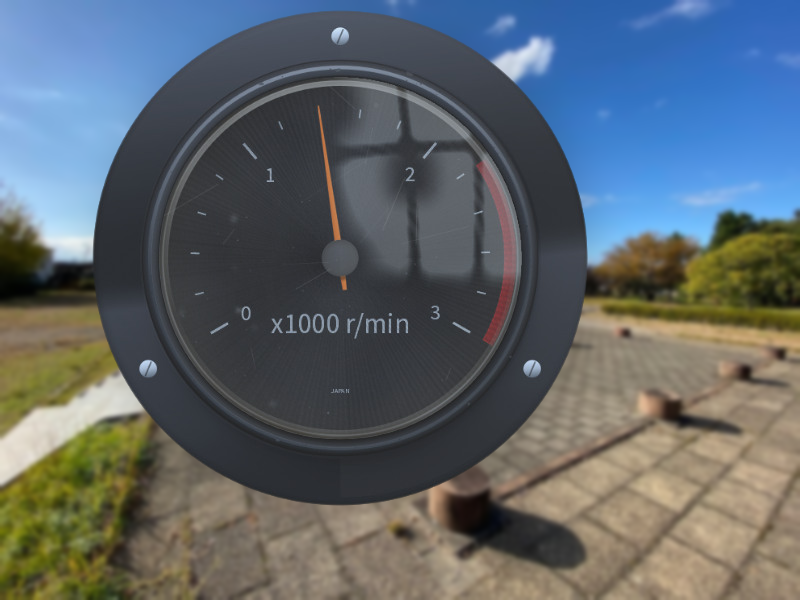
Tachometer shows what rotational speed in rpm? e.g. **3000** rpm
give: **1400** rpm
